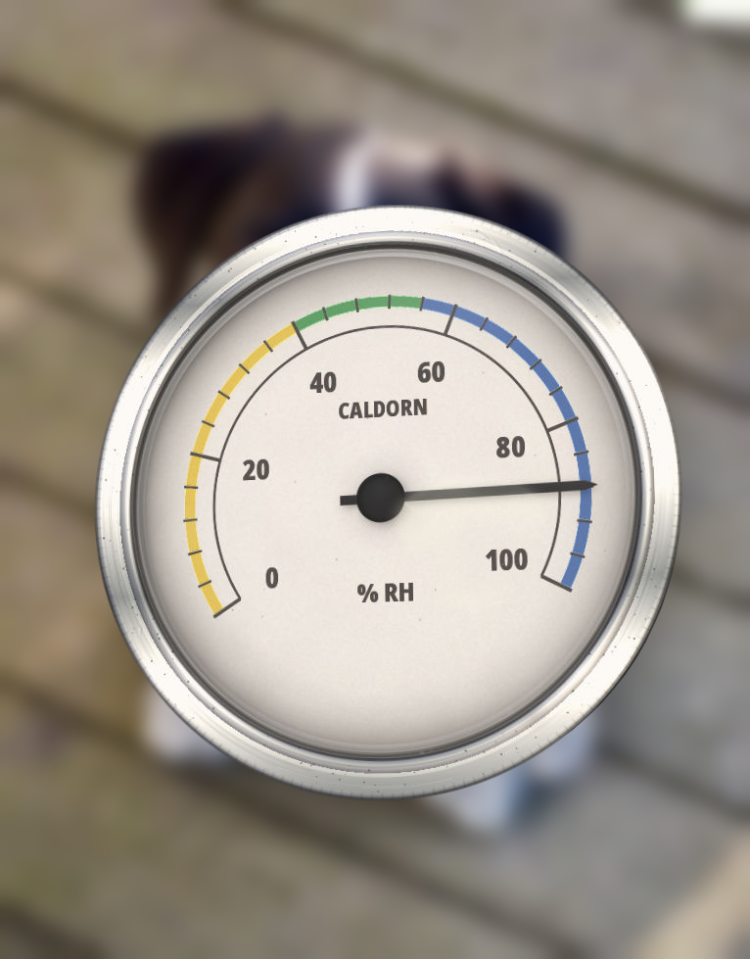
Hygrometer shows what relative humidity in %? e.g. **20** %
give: **88** %
